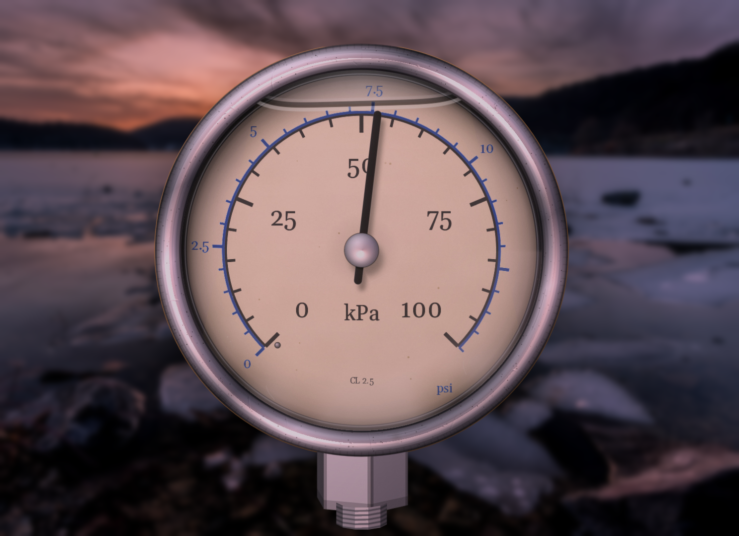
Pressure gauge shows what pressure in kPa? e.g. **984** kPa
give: **52.5** kPa
